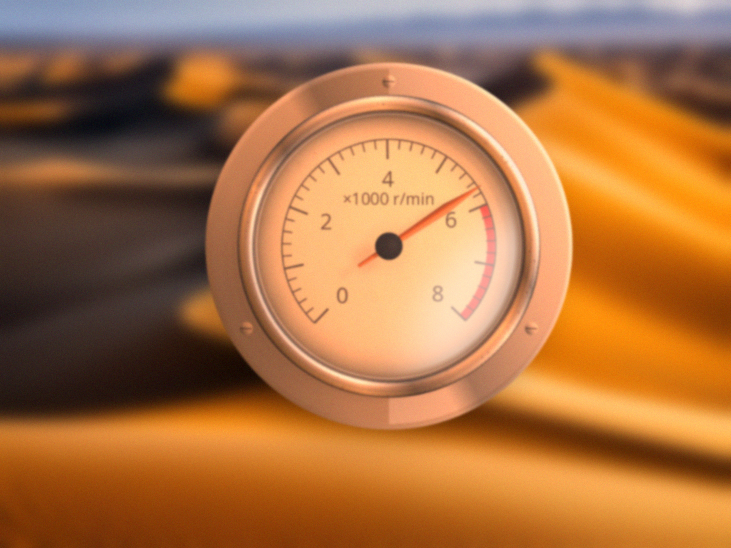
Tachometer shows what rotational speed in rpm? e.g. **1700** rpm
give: **5700** rpm
